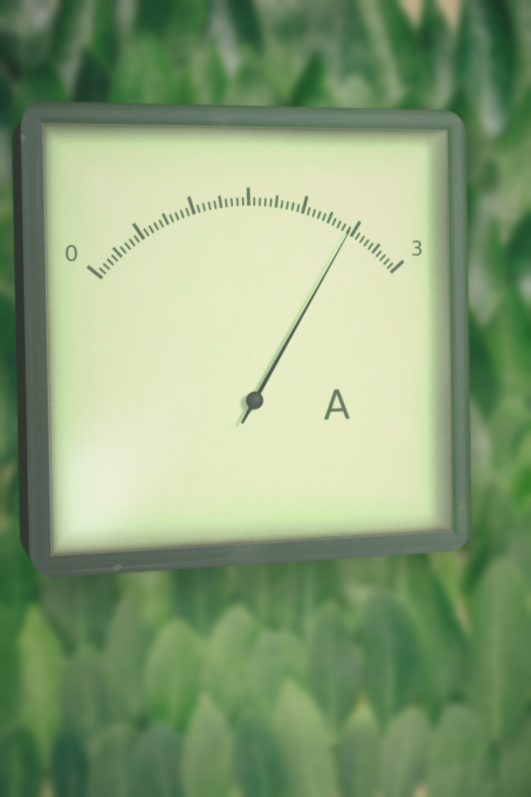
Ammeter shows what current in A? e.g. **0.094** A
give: **2.45** A
